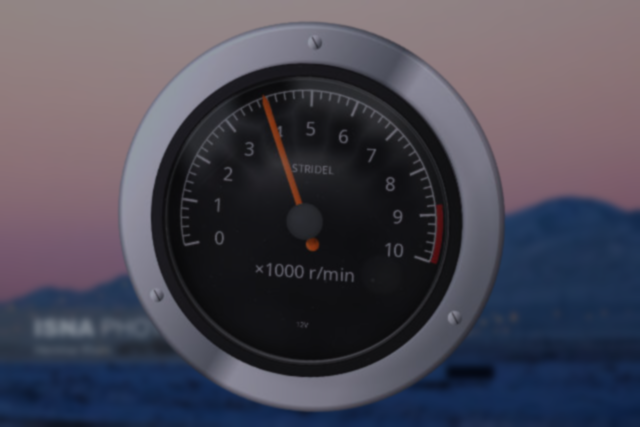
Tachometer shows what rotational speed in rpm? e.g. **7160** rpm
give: **4000** rpm
